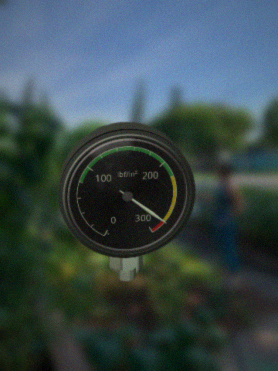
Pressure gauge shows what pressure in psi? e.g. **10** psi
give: **280** psi
